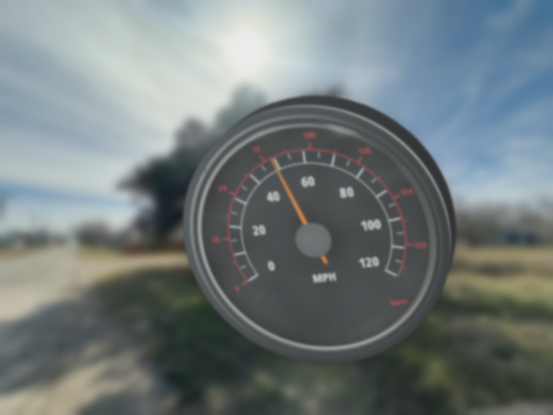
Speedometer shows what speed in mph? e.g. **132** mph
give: **50** mph
